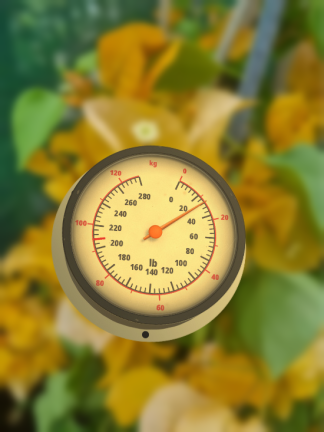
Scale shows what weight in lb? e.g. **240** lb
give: **28** lb
